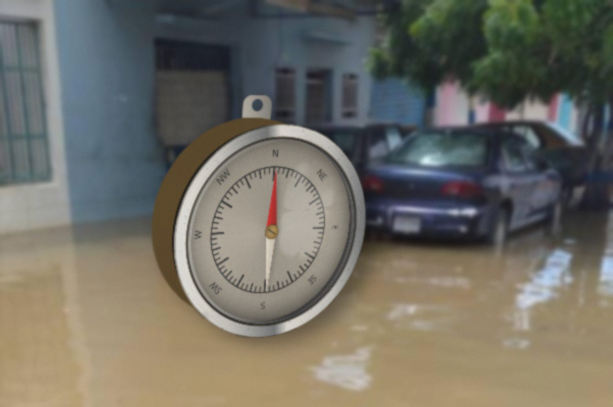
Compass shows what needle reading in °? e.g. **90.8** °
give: **0** °
